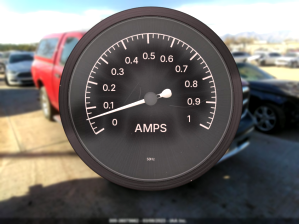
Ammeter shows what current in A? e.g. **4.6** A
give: **0.06** A
